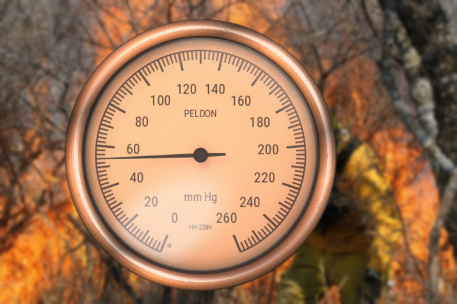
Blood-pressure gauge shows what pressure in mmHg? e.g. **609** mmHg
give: **54** mmHg
